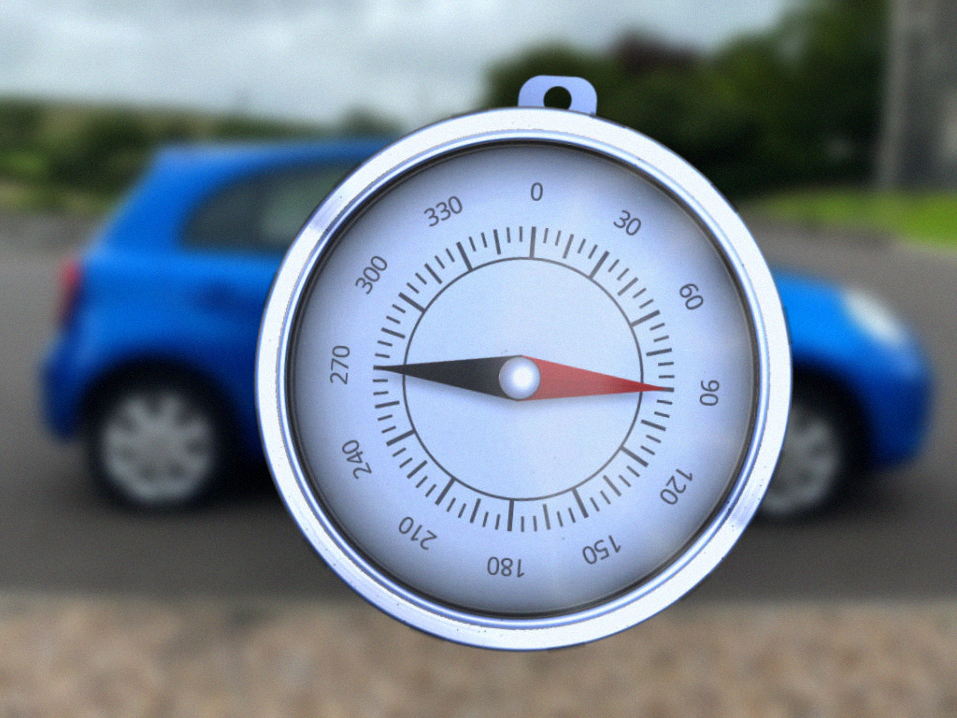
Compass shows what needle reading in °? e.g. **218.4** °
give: **90** °
